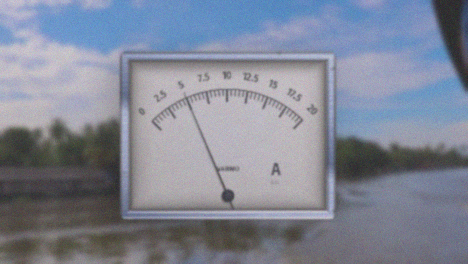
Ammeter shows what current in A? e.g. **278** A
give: **5** A
